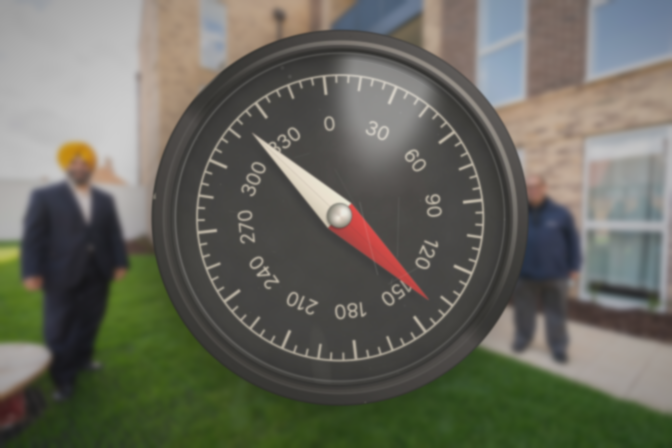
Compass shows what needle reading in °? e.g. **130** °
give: **140** °
